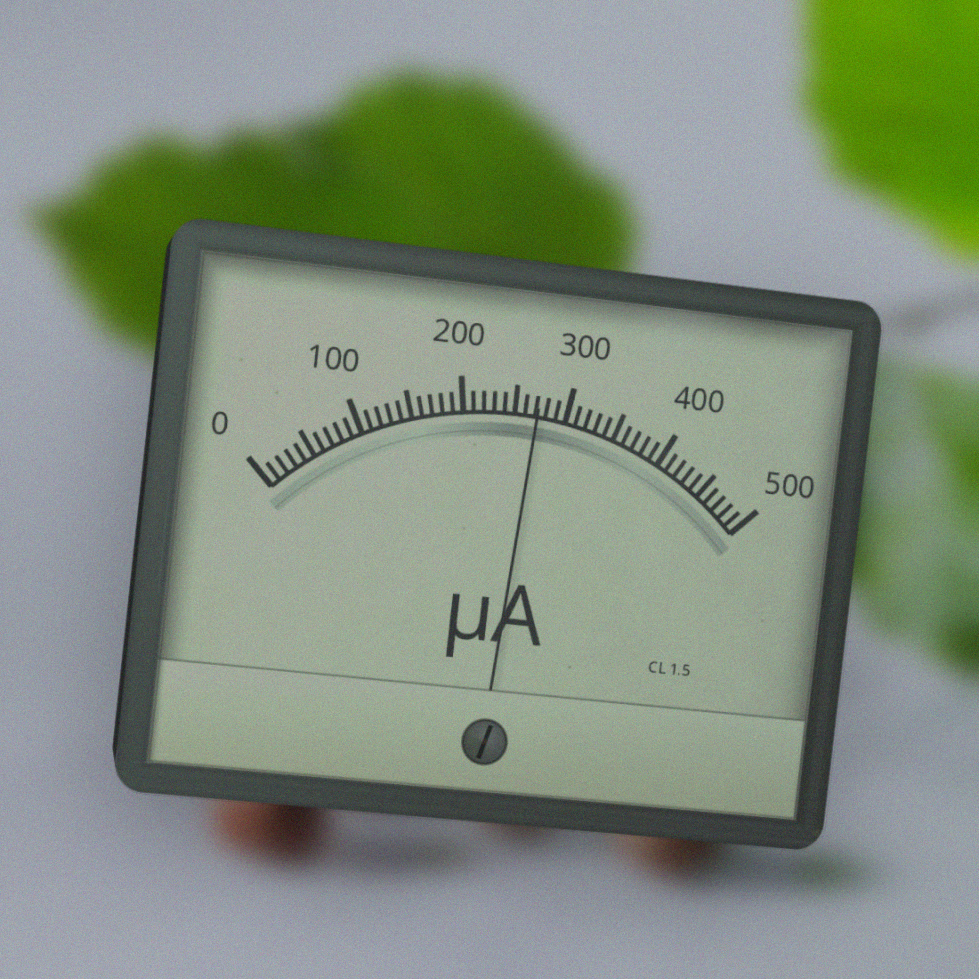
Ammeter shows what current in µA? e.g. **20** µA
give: **270** µA
